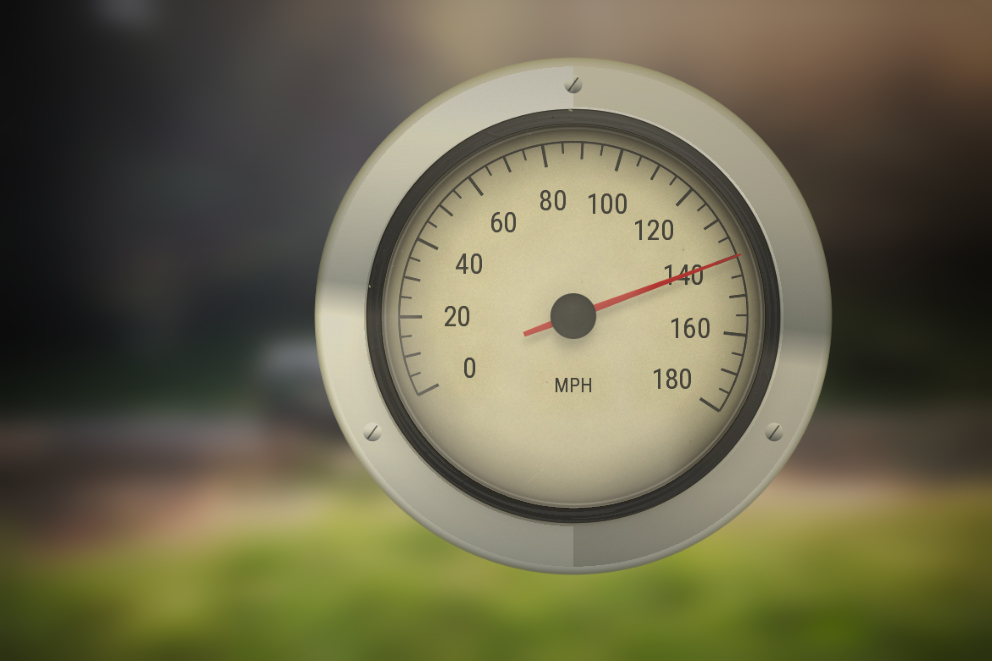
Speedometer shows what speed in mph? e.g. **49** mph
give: **140** mph
